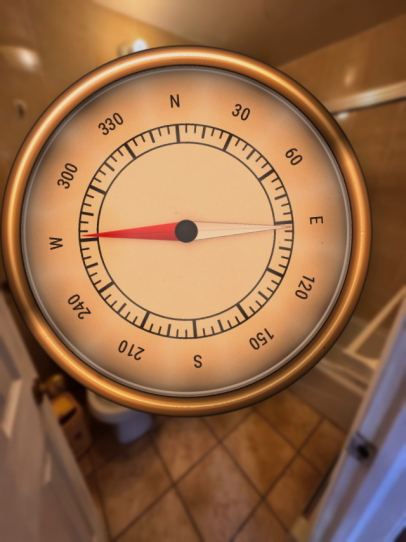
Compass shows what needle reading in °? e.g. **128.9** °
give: **272.5** °
